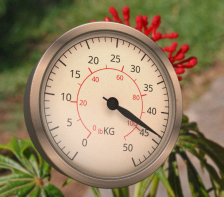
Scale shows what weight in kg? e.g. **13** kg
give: **44** kg
